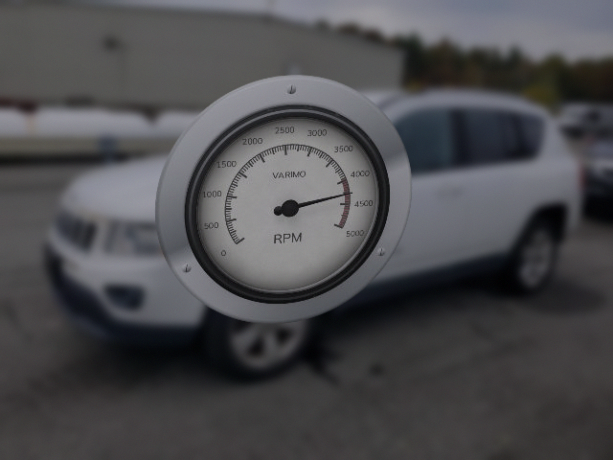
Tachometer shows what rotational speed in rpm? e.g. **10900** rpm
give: **4250** rpm
